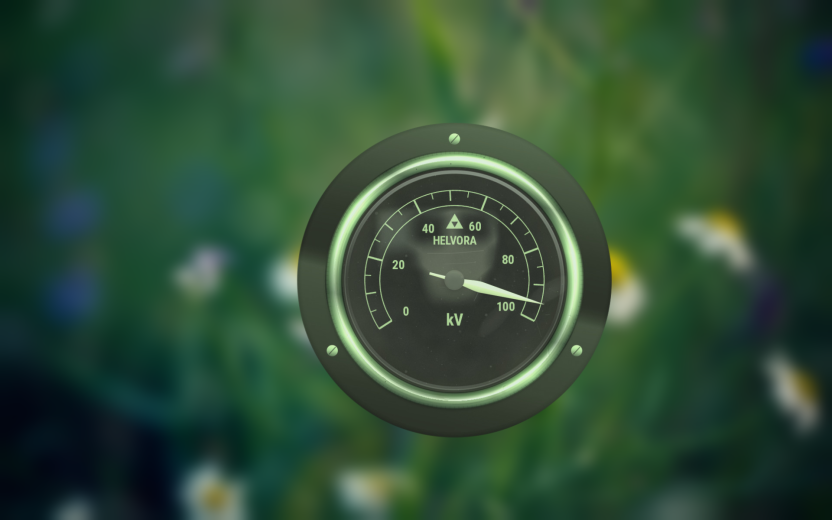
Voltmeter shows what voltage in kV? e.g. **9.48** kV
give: **95** kV
